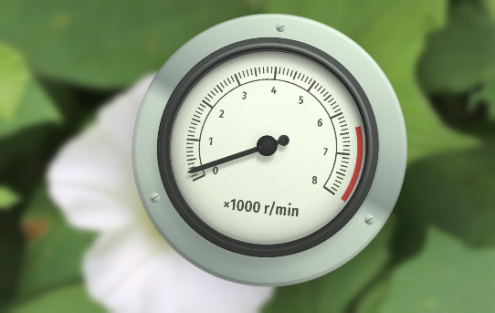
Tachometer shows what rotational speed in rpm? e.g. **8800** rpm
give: **200** rpm
